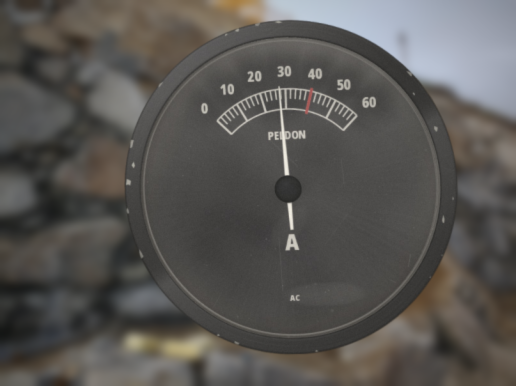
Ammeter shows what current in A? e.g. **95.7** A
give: **28** A
